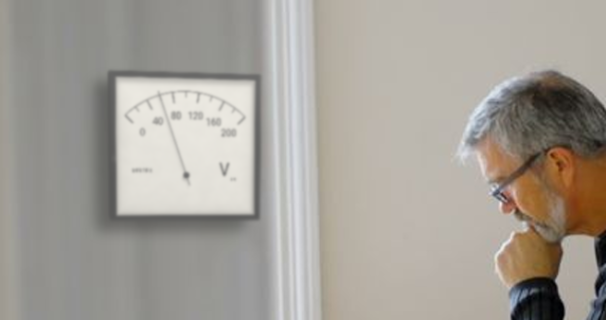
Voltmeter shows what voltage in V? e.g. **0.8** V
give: **60** V
